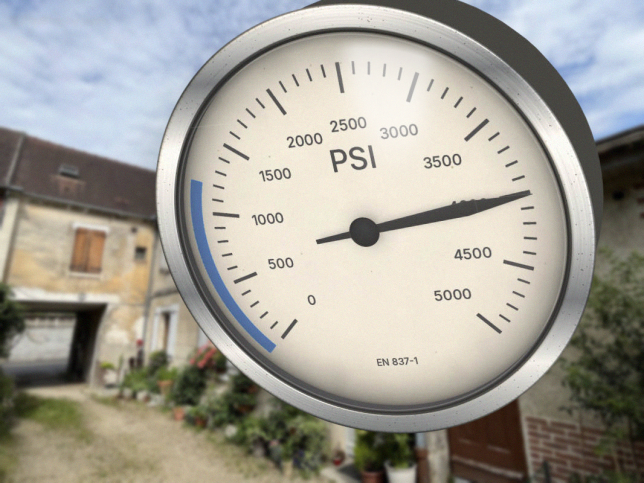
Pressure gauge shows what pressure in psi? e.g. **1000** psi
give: **4000** psi
